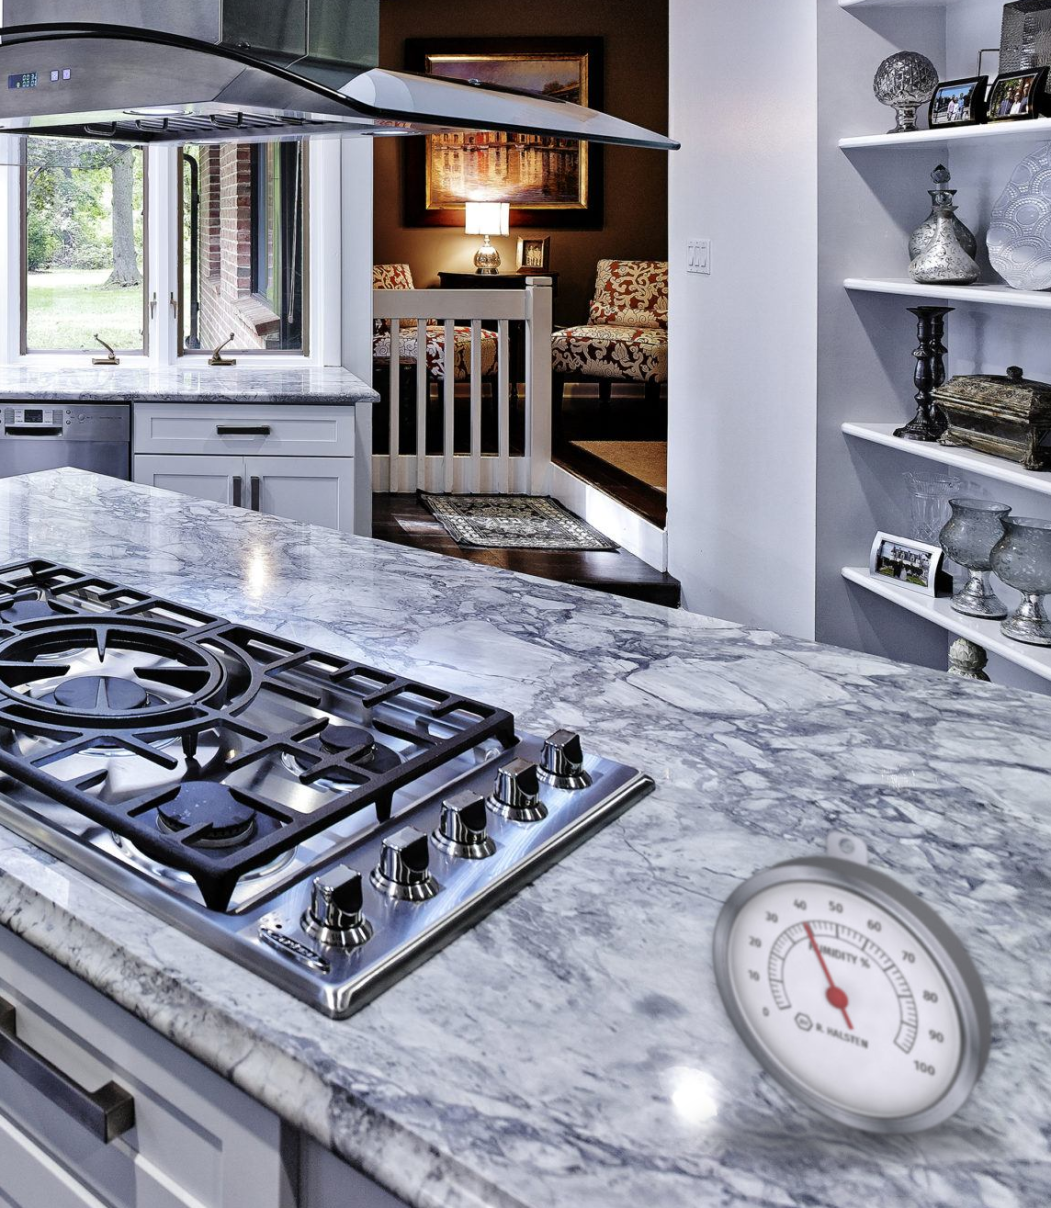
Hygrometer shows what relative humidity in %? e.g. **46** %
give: **40** %
